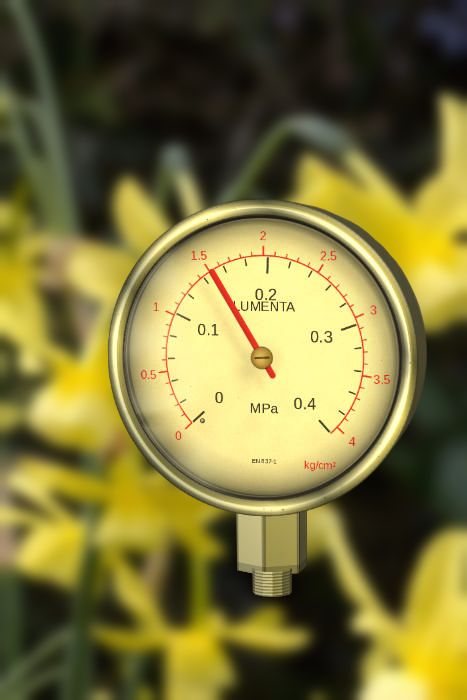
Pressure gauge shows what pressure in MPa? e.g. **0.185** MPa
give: **0.15** MPa
